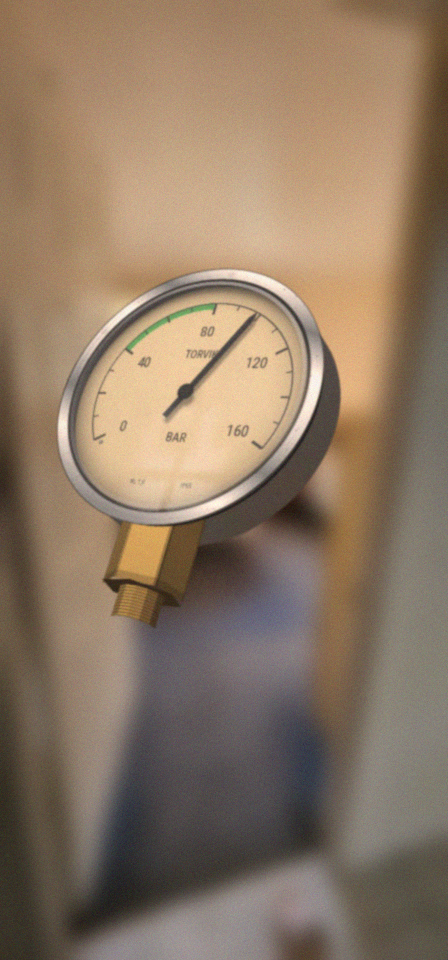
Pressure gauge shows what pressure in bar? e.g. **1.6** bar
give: **100** bar
